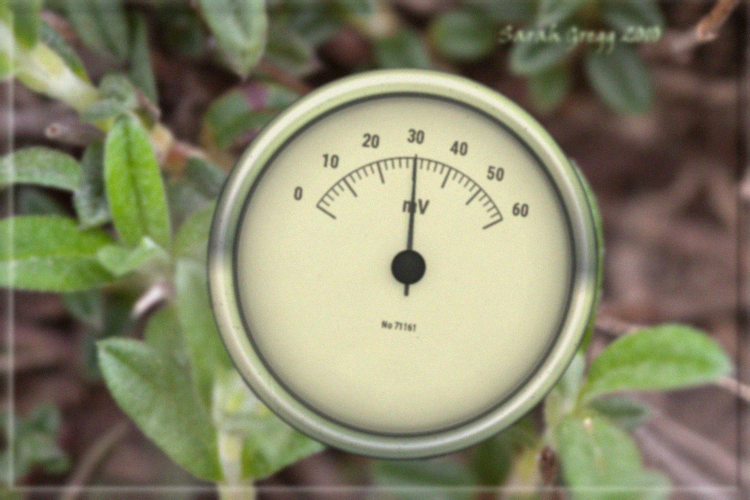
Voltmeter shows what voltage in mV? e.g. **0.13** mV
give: **30** mV
